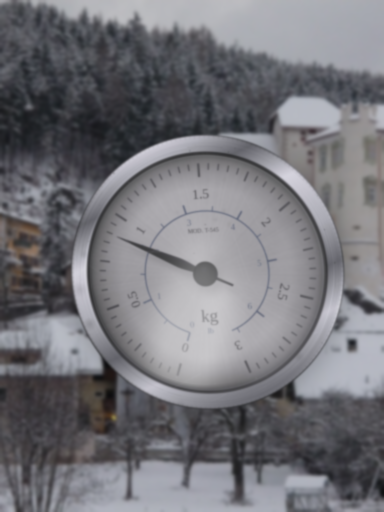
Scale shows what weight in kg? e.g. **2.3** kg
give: **0.9** kg
